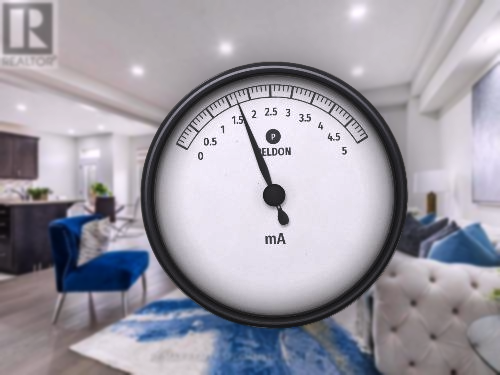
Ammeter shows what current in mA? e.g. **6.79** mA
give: **1.7** mA
